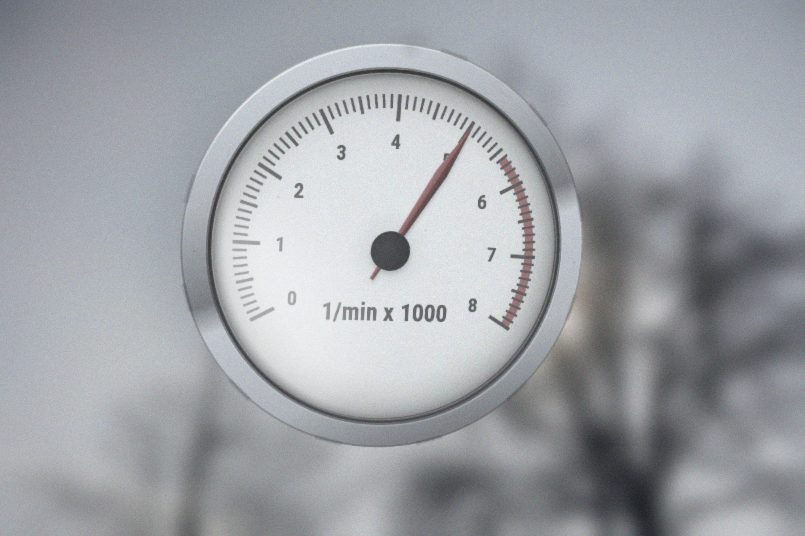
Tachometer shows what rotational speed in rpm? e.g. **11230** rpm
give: **5000** rpm
